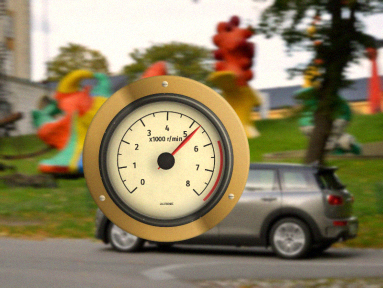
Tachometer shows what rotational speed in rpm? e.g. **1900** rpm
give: **5250** rpm
